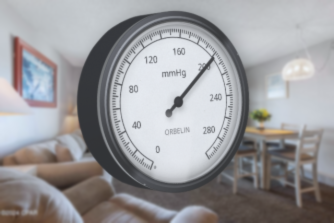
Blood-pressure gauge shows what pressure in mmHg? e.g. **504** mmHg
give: **200** mmHg
